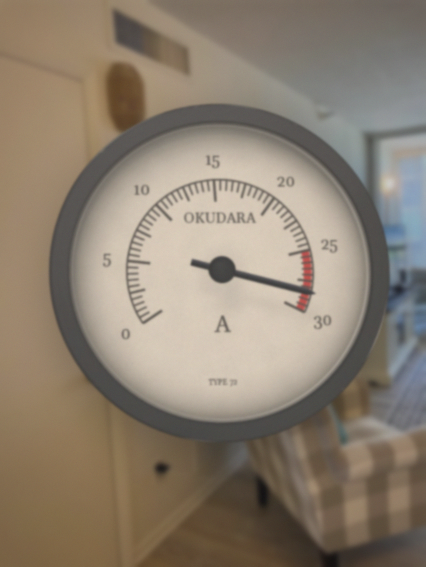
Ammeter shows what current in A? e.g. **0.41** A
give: **28.5** A
